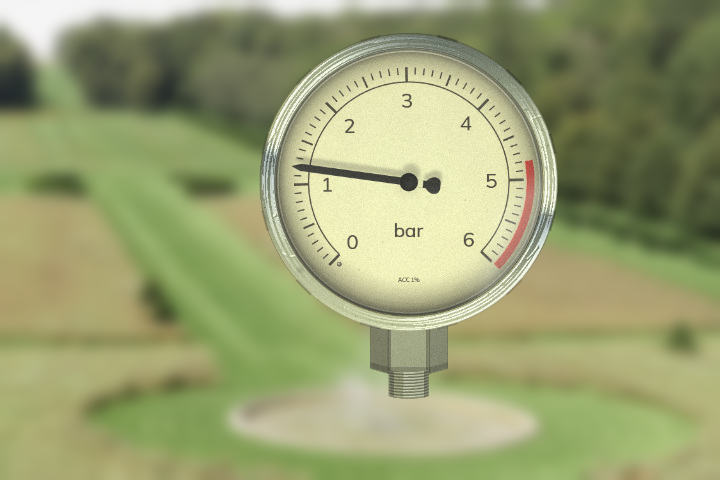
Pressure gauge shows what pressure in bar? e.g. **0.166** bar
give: **1.2** bar
